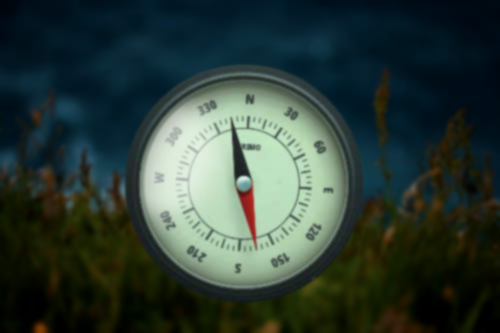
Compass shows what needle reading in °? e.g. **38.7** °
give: **165** °
